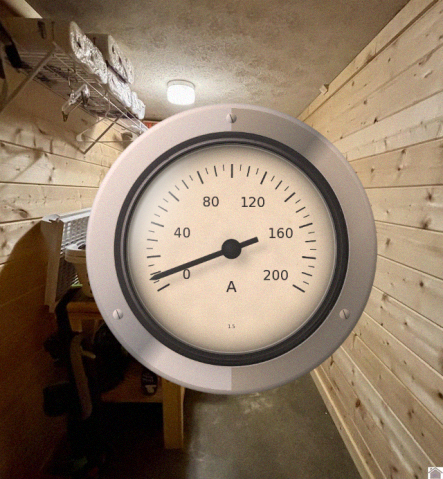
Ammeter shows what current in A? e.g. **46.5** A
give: **7.5** A
